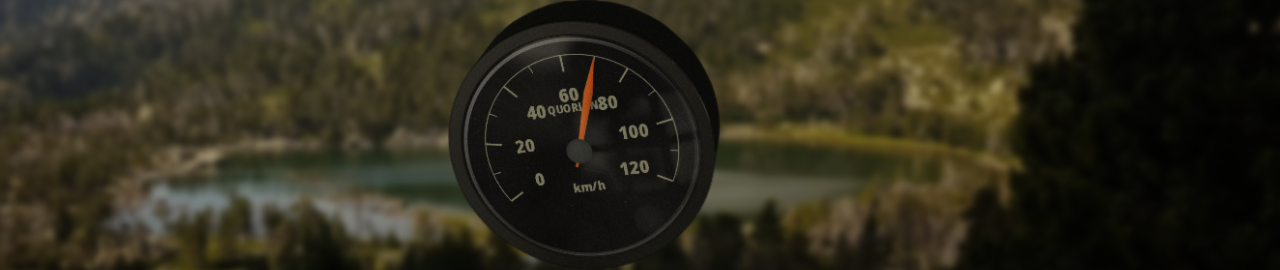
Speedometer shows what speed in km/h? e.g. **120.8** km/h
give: **70** km/h
